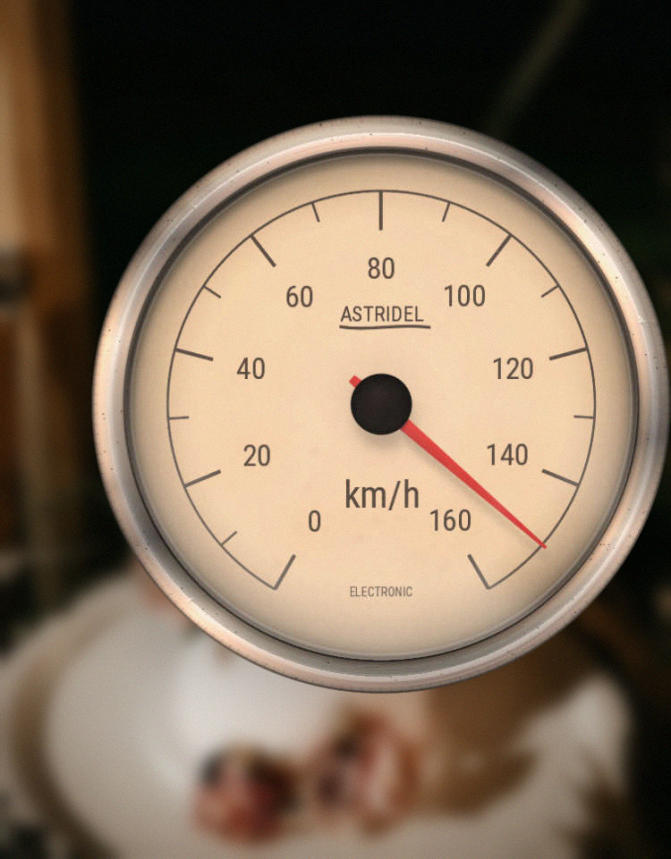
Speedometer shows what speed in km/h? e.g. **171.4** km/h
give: **150** km/h
